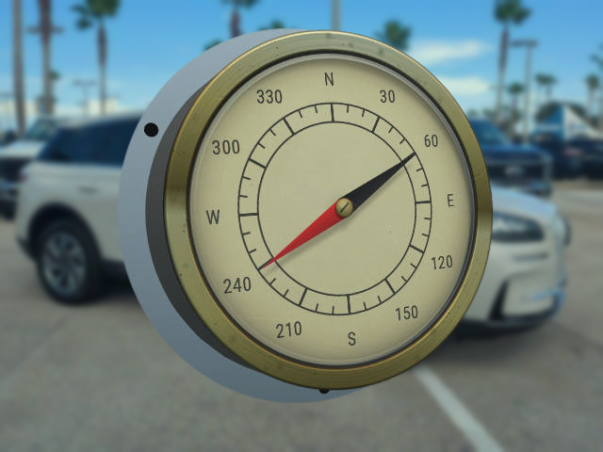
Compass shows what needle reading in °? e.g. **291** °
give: **240** °
